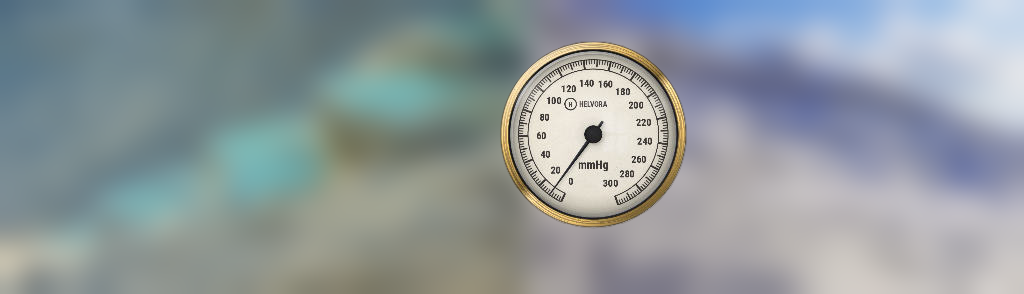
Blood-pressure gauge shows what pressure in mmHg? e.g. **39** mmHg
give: **10** mmHg
